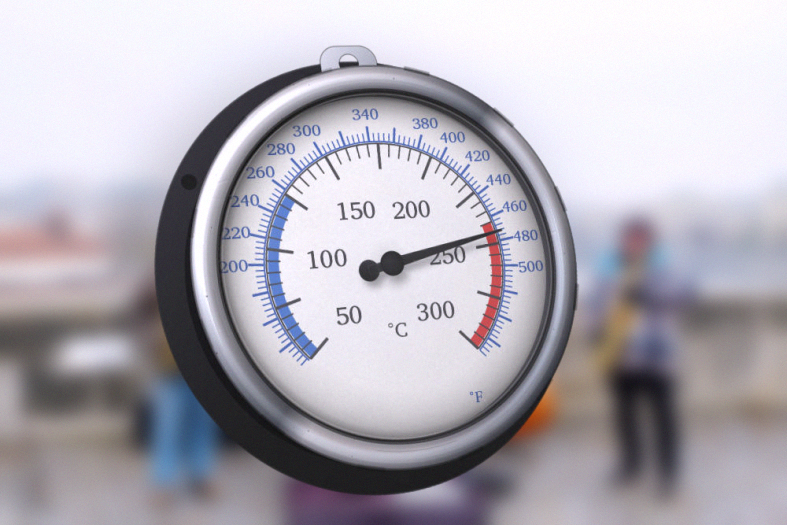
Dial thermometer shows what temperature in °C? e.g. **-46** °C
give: **245** °C
